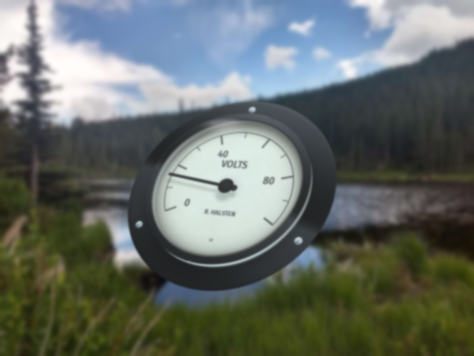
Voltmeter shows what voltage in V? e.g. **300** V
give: **15** V
